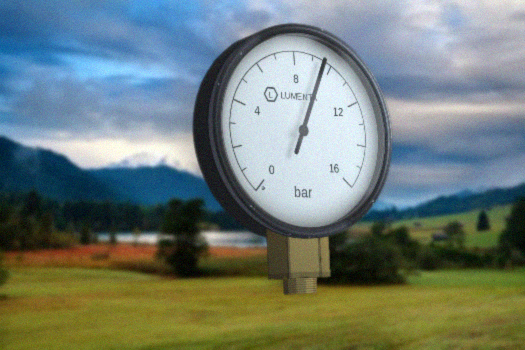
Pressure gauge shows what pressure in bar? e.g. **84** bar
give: **9.5** bar
